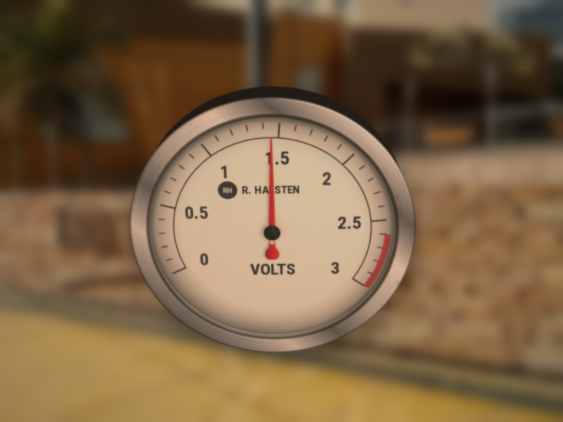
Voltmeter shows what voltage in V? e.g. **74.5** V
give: **1.45** V
